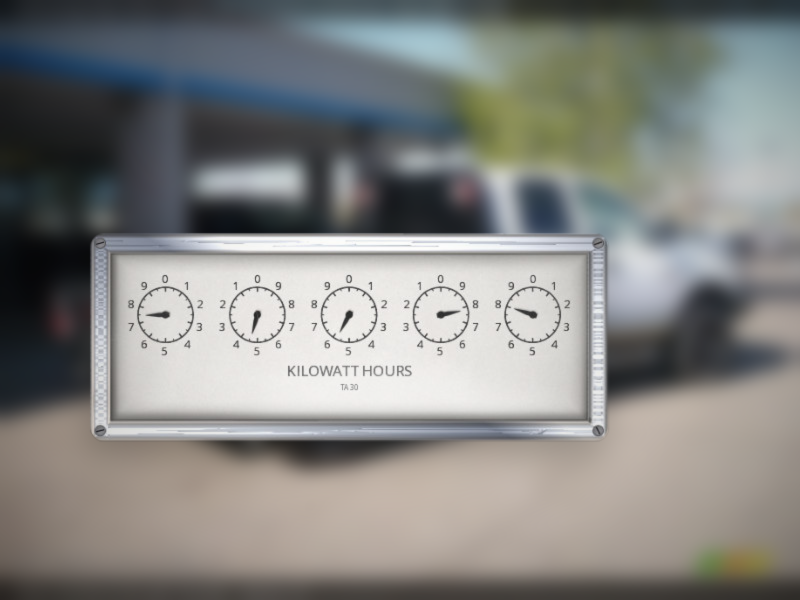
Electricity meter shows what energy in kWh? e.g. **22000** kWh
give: **74578** kWh
